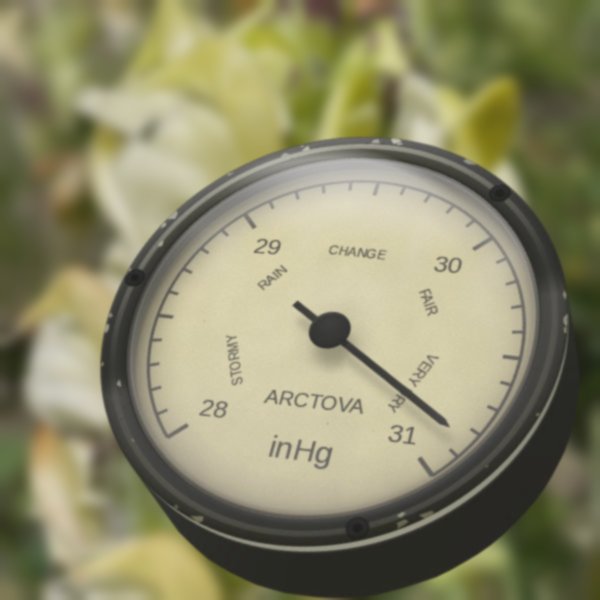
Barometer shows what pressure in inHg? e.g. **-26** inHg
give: **30.85** inHg
